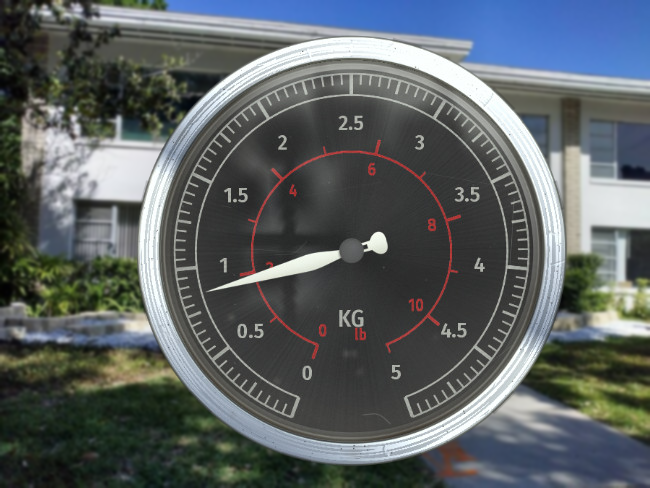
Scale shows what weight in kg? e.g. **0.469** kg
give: **0.85** kg
